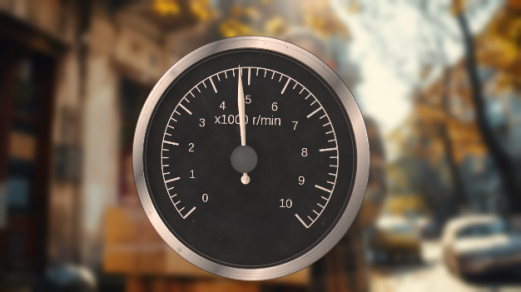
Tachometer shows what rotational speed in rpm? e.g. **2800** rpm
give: **4800** rpm
